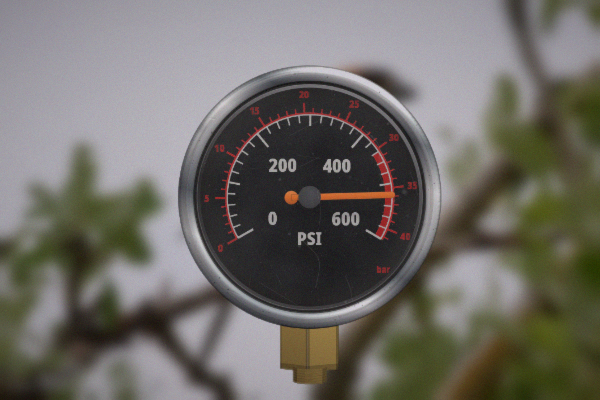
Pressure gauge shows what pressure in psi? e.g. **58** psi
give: **520** psi
